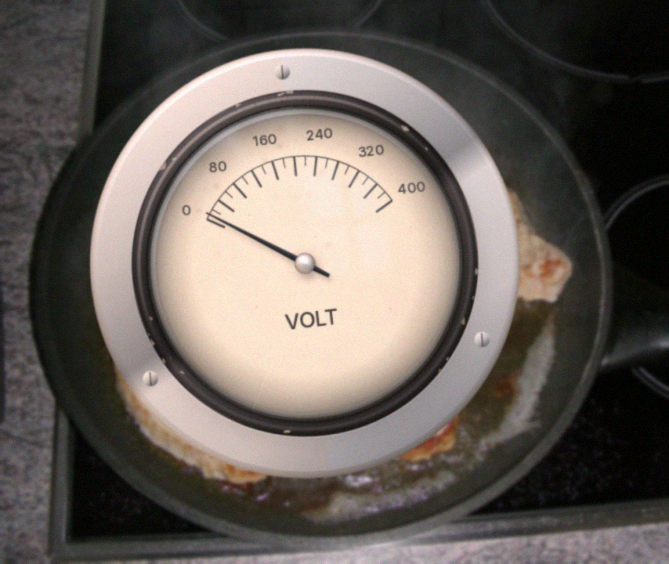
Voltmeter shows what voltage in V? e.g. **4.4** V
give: **10** V
